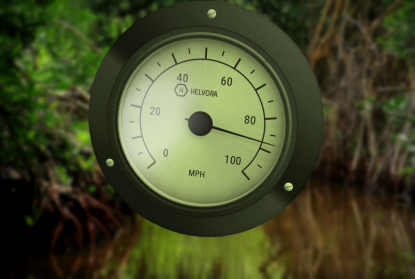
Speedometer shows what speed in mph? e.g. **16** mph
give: **87.5** mph
